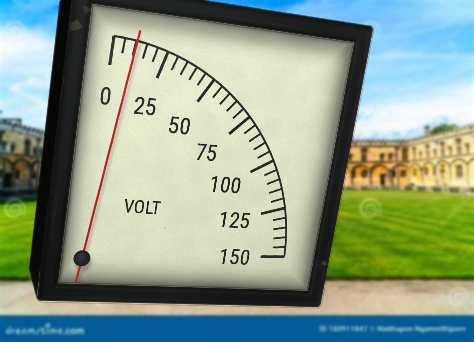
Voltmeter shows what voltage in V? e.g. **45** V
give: **10** V
